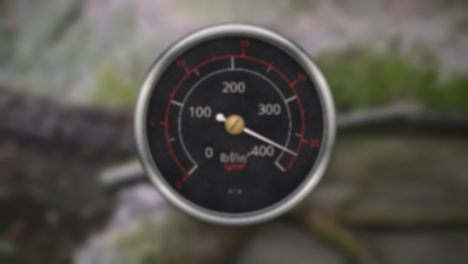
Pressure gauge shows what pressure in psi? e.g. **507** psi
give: **375** psi
